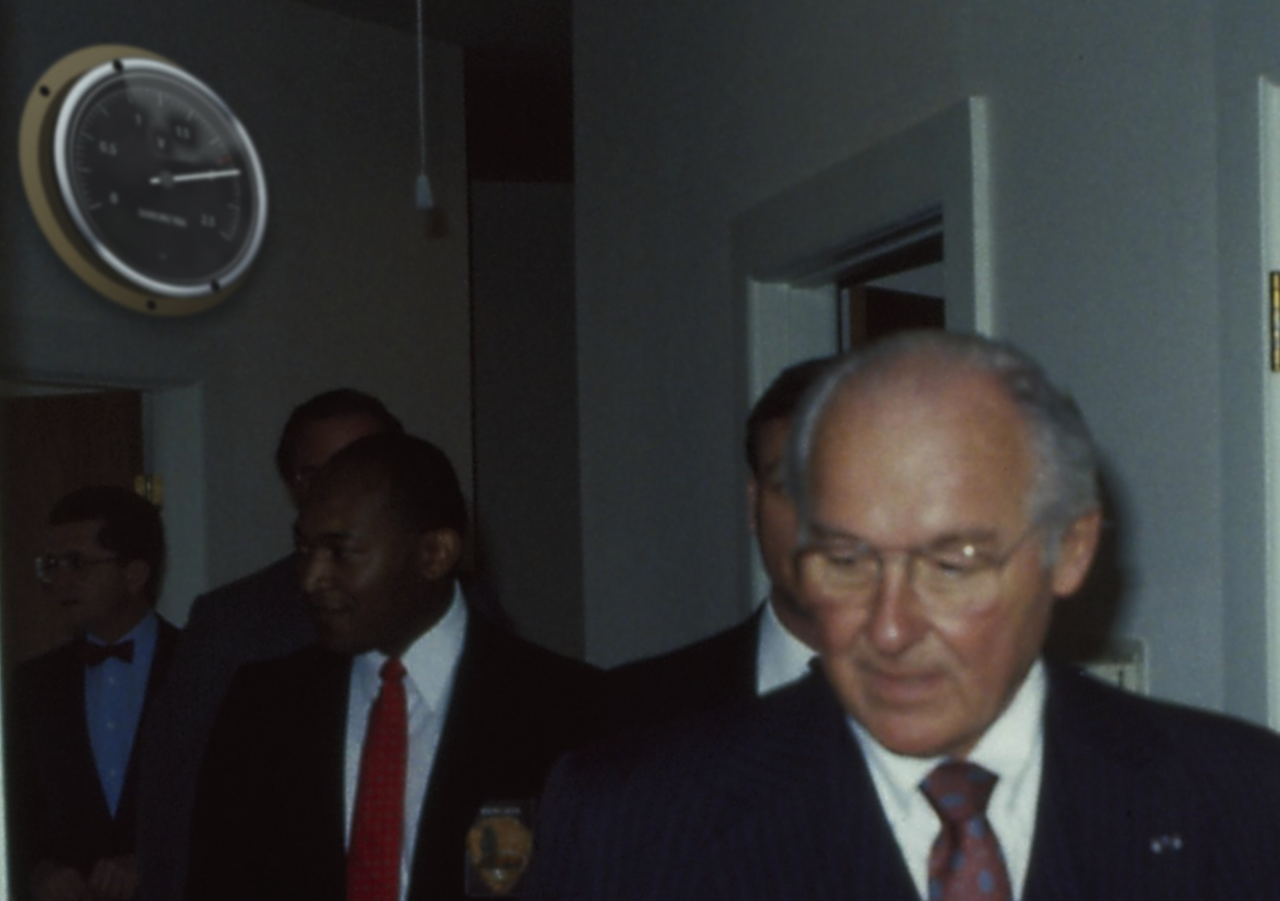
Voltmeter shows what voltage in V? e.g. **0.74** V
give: **2** V
